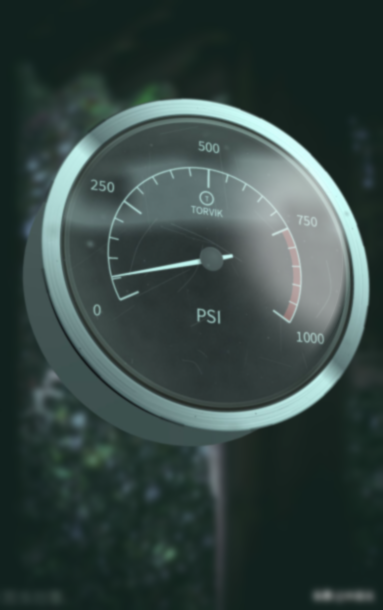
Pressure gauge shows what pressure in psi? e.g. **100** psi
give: **50** psi
